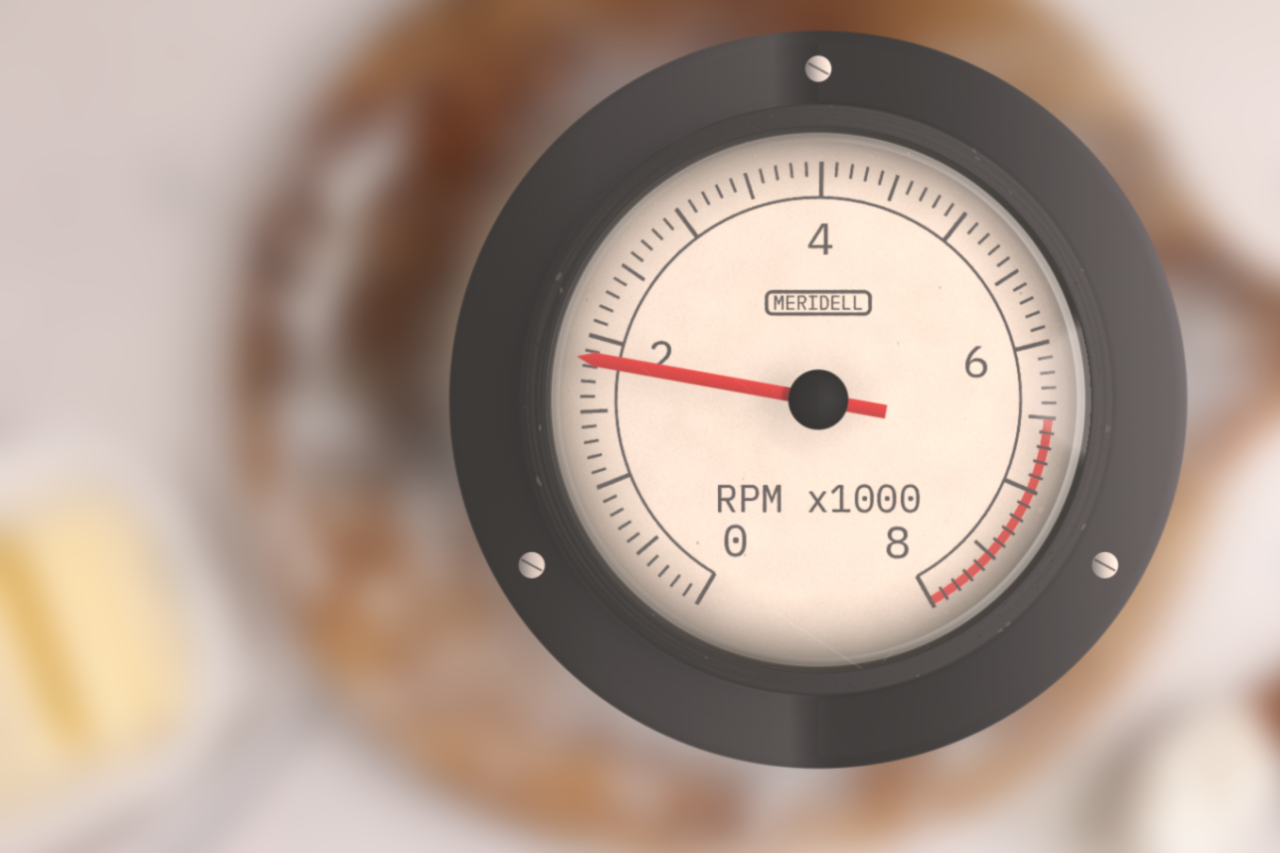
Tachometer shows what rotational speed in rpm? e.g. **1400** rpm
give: **1850** rpm
